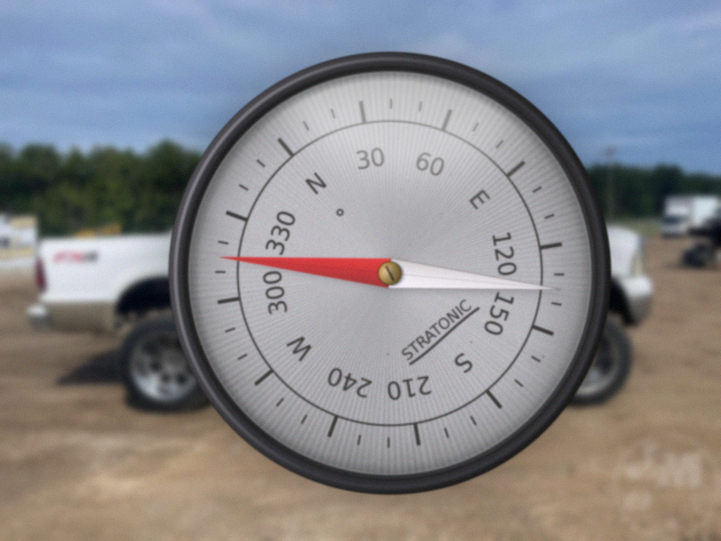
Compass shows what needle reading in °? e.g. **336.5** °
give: **315** °
